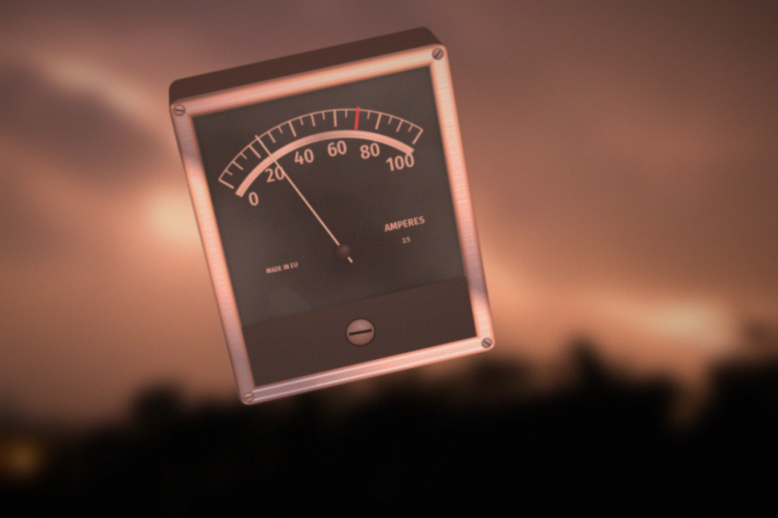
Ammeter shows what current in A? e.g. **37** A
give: **25** A
